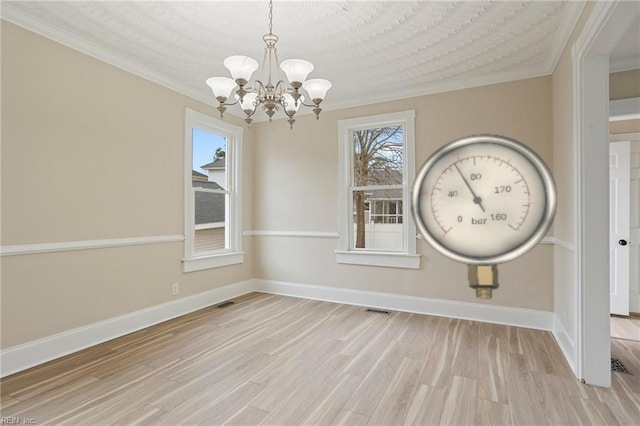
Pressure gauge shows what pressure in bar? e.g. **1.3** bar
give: **65** bar
